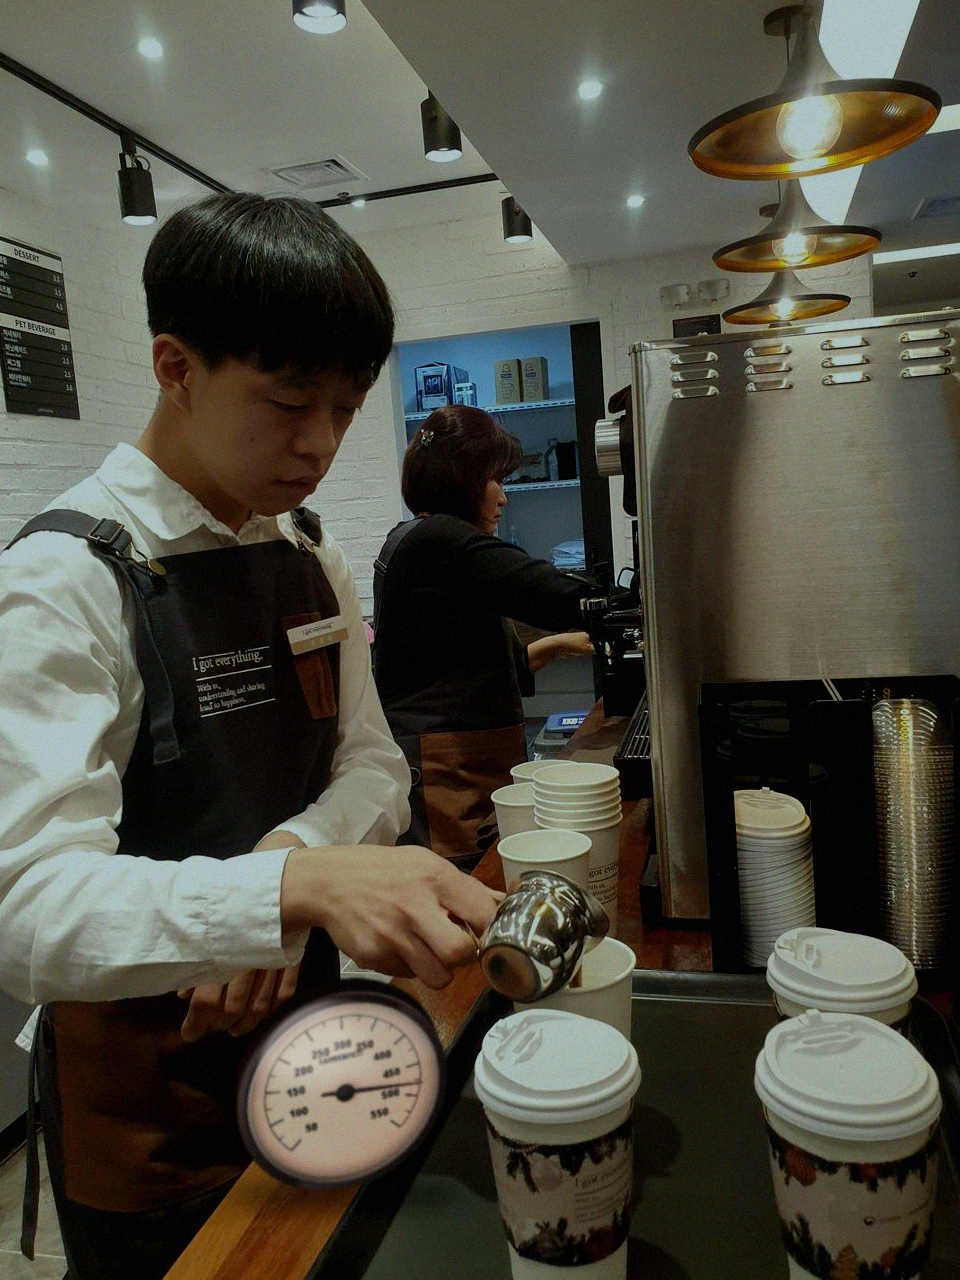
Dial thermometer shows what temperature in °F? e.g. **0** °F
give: **475** °F
